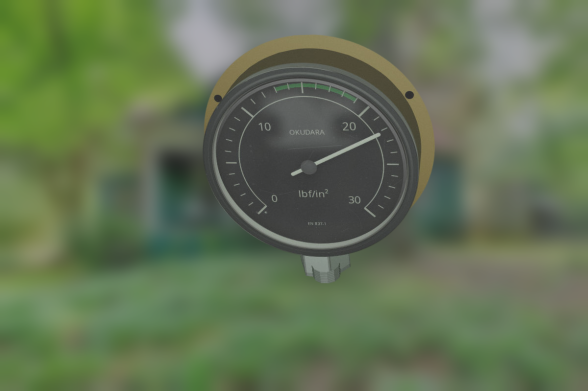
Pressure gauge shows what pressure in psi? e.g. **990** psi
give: **22** psi
